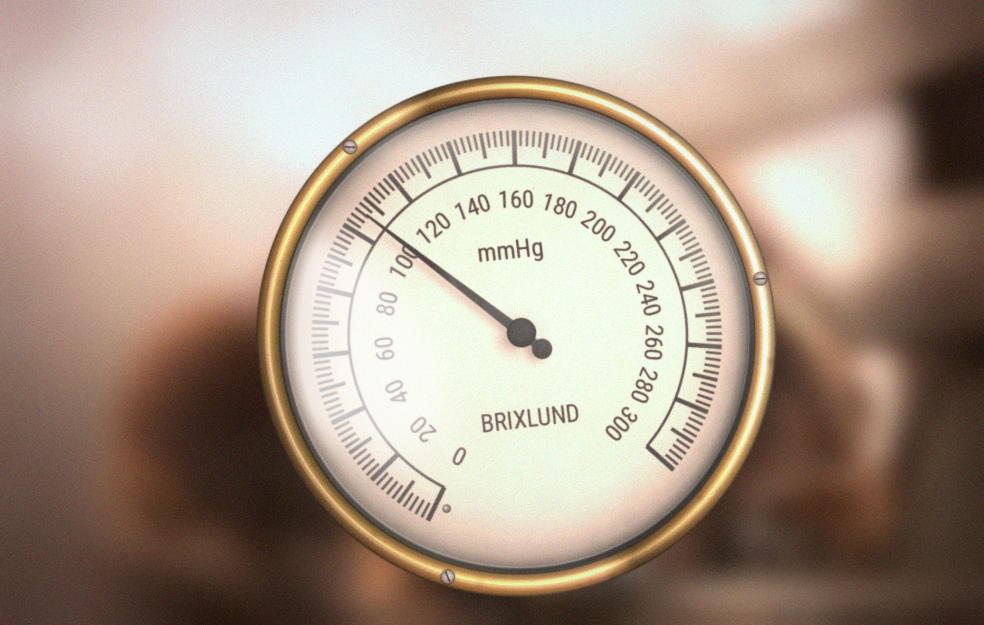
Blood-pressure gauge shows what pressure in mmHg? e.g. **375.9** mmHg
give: **106** mmHg
